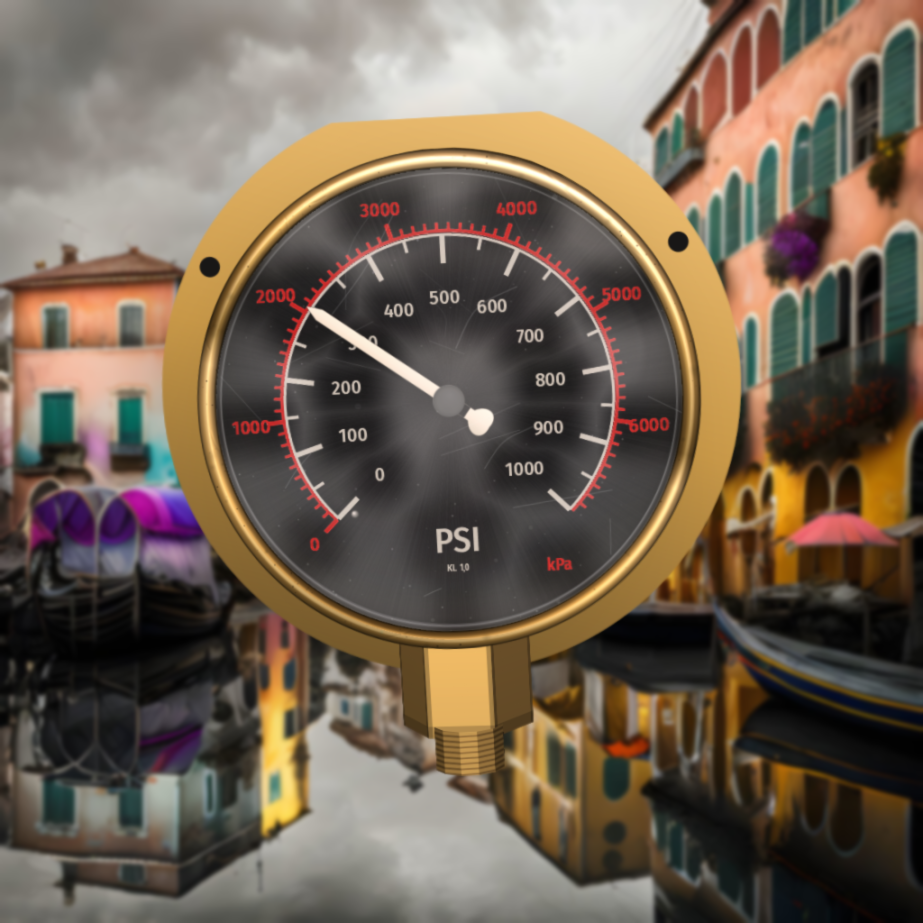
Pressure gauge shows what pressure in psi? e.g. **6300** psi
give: **300** psi
